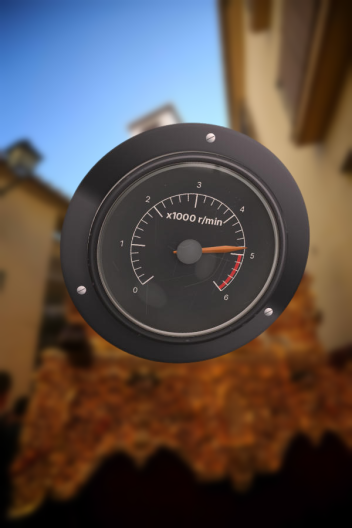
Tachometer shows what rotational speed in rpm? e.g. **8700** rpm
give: **4800** rpm
